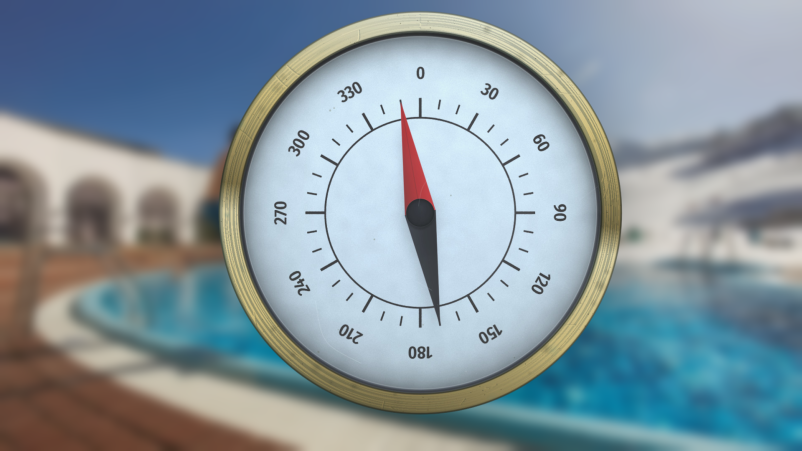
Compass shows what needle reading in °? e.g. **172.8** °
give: **350** °
